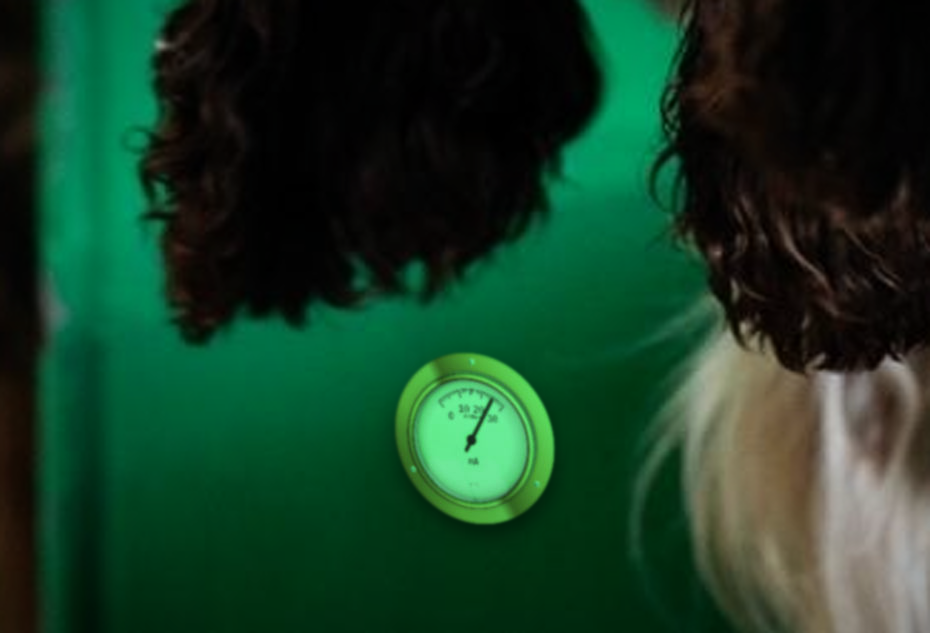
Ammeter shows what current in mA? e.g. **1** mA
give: **25** mA
